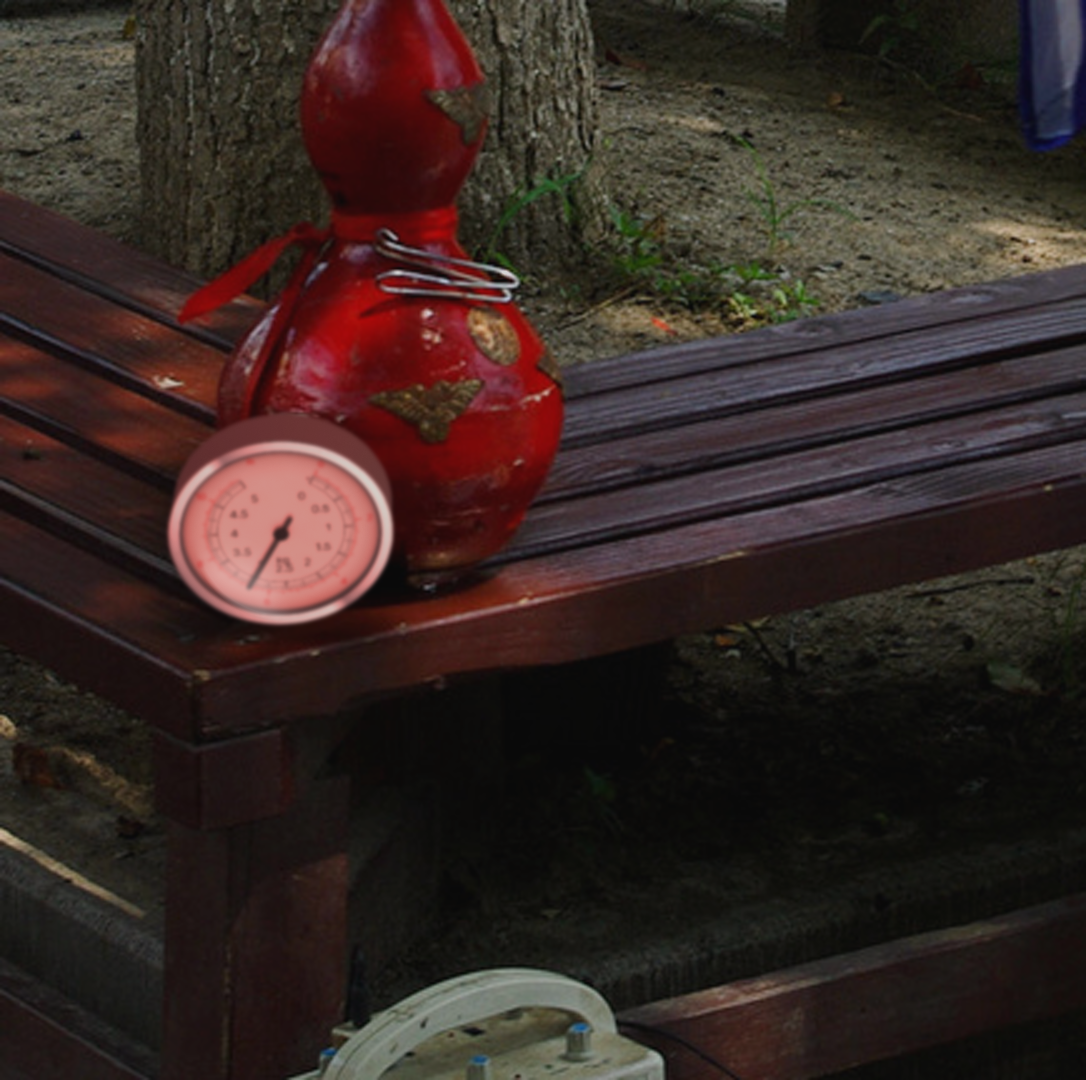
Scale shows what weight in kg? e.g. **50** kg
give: **3** kg
